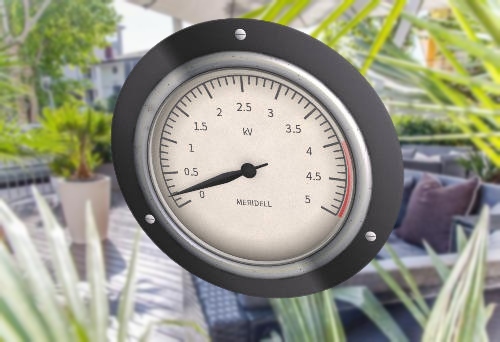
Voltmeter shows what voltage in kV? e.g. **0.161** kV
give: **0.2** kV
